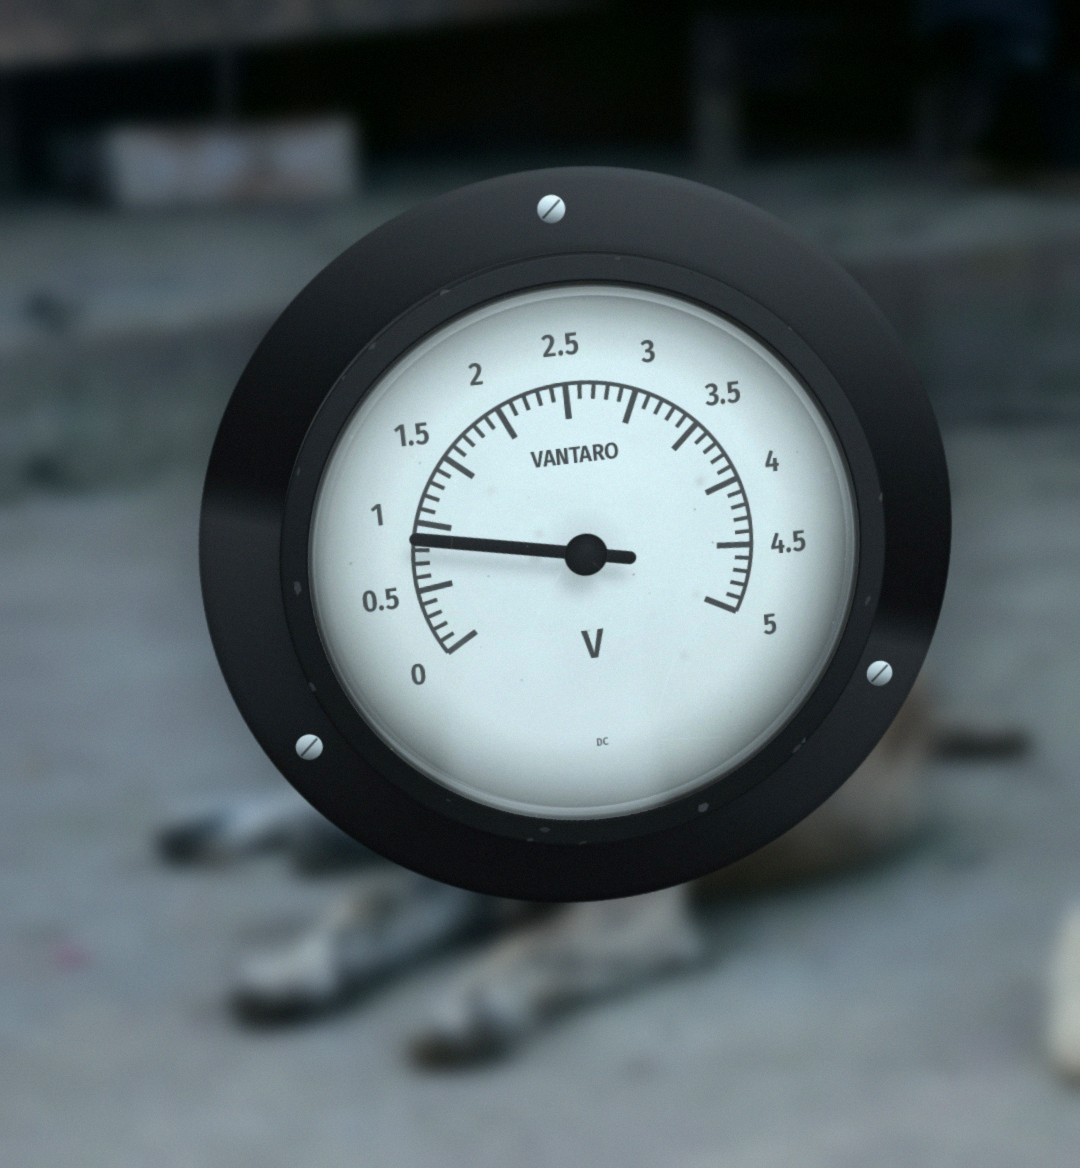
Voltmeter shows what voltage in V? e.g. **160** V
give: **0.9** V
